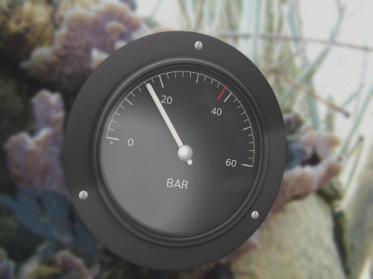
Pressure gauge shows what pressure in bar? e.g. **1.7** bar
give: **16** bar
